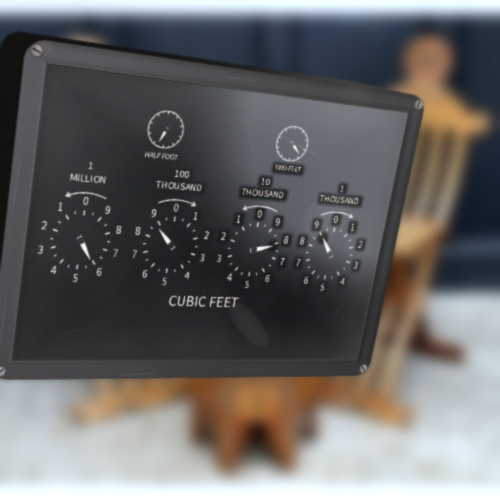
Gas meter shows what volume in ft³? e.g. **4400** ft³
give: **587900** ft³
